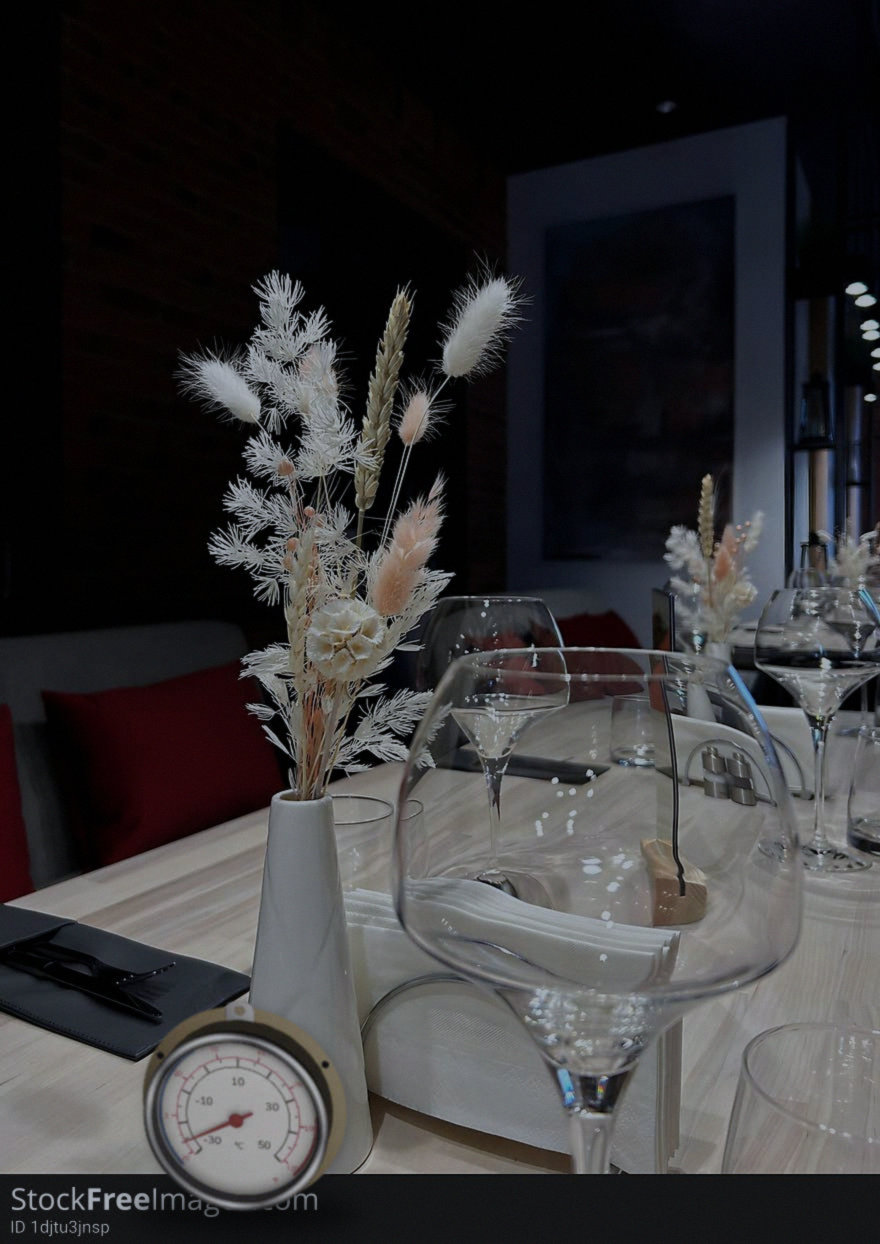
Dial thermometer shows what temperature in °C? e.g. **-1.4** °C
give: **-25** °C
